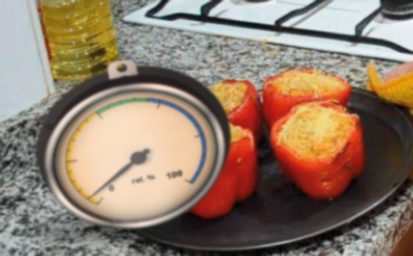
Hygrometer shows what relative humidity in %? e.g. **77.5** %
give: **4** %
